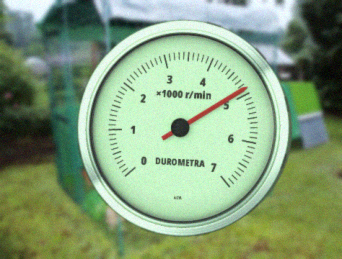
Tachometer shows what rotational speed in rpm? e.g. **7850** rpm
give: **4900** rpm
